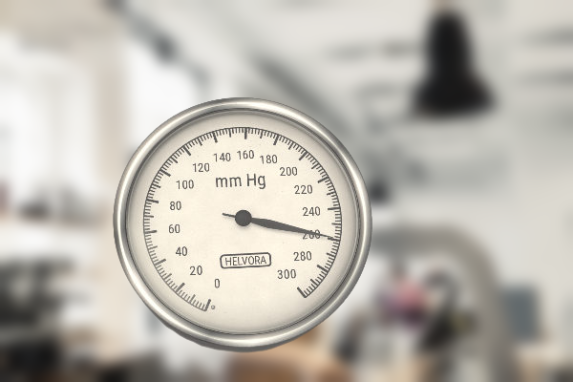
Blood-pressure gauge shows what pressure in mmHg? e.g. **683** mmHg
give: **260** mmHg
